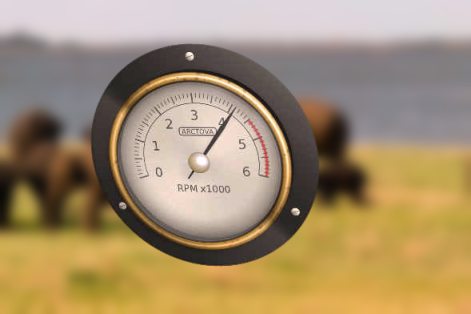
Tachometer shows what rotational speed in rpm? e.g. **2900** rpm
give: **4100** rpm
